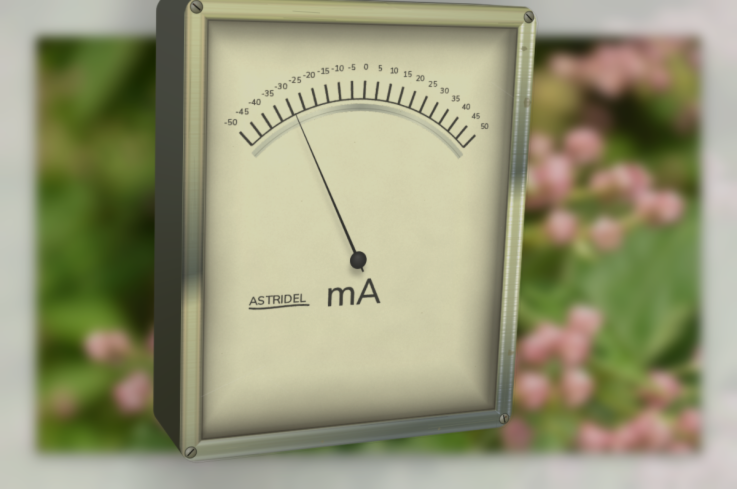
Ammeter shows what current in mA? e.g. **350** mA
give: **-30** mA
